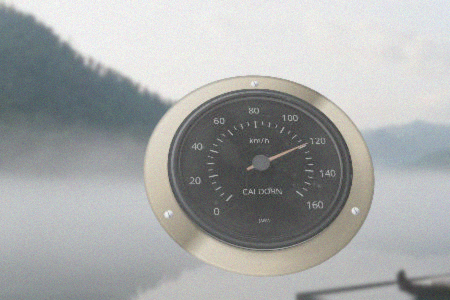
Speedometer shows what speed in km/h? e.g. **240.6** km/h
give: **120** km/h
